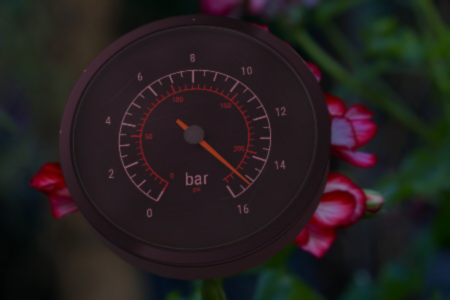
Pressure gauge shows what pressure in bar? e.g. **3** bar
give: **15.25** bar
